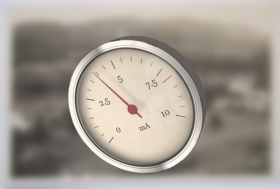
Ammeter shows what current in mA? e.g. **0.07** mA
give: **4** mA
